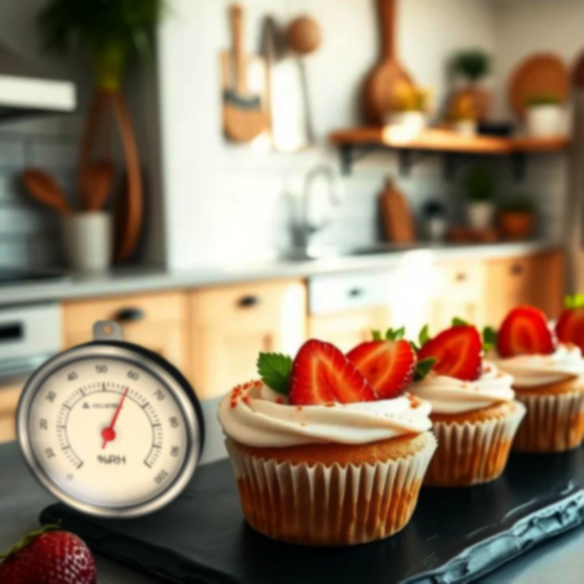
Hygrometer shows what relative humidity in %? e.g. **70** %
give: **60** %
